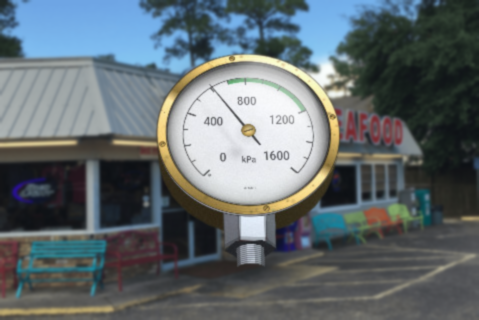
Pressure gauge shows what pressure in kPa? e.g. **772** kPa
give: **600** kPa
